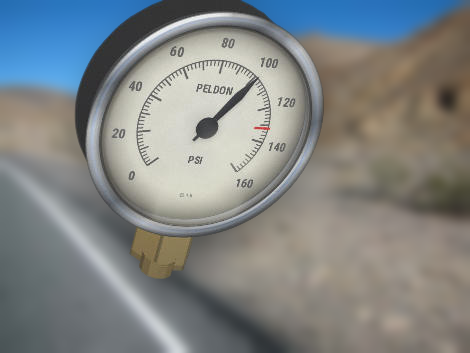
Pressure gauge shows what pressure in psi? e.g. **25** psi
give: **100** psi
